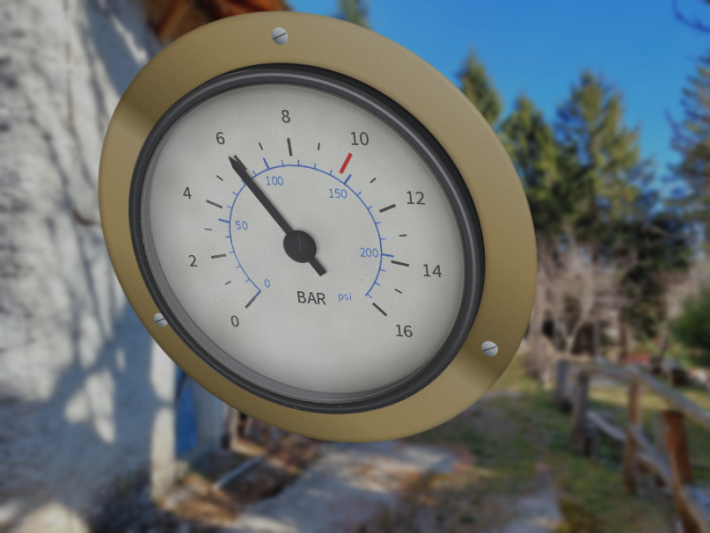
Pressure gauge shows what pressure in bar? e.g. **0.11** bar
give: **6** bar
